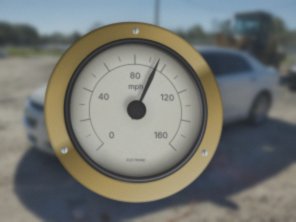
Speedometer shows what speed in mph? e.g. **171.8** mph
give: **95** mph
